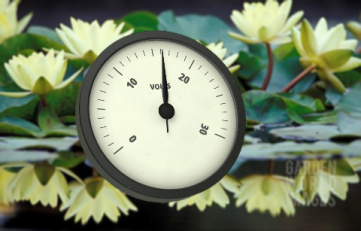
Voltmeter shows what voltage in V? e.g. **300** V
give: **16** V
